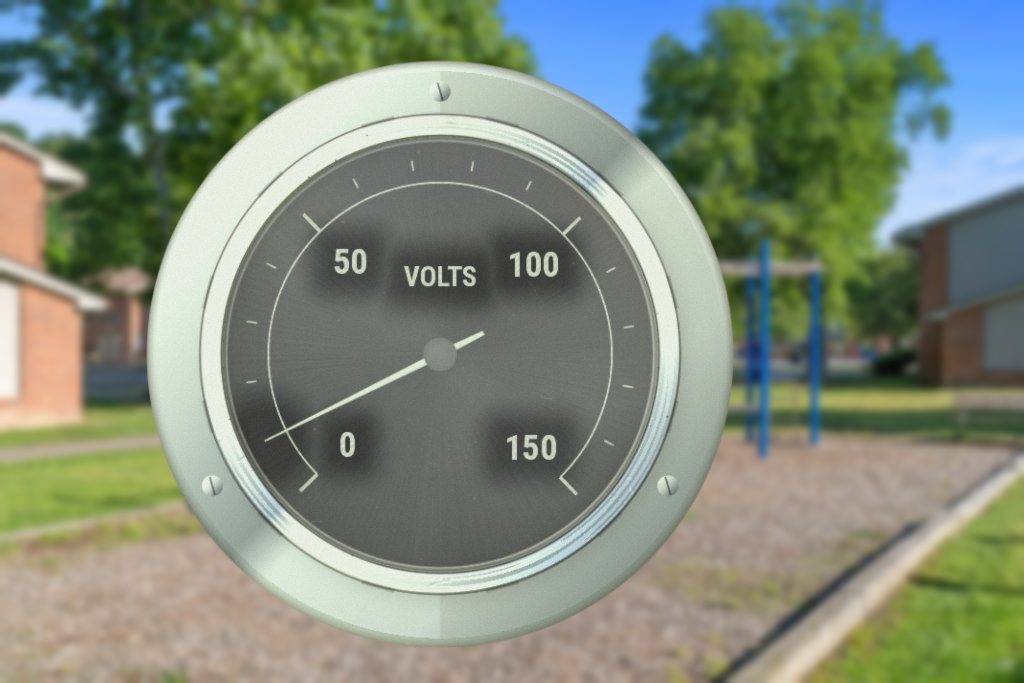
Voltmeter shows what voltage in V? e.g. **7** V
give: **10** V
